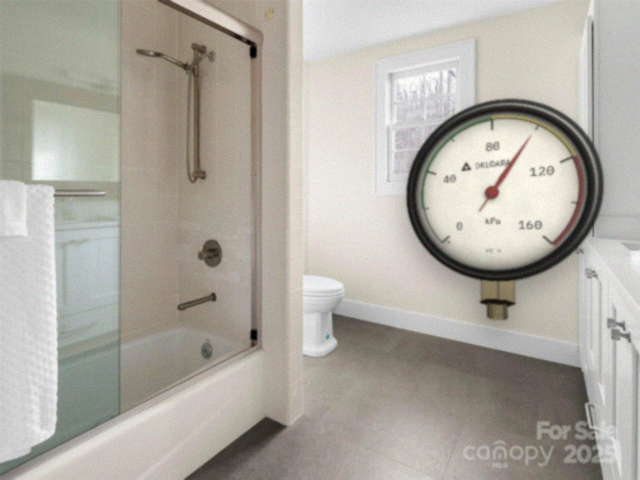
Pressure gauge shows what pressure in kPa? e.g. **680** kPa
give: **100** kPa
